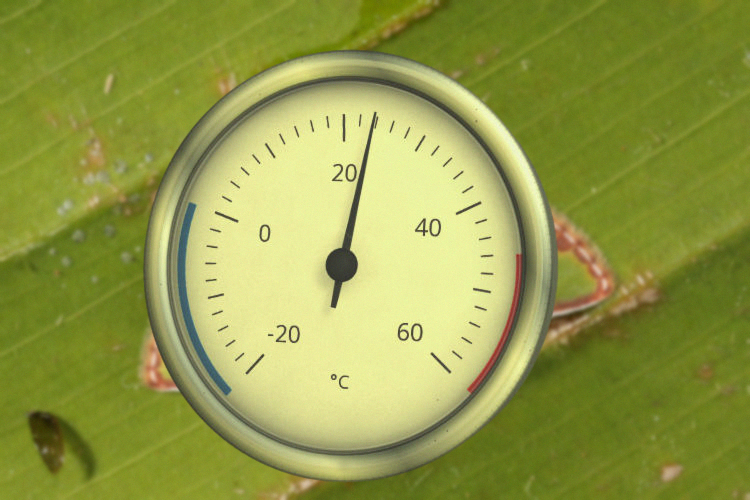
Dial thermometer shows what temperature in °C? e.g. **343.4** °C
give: **24** °C
